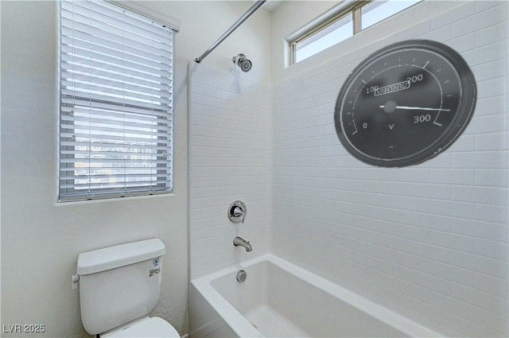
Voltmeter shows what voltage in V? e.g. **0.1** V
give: **280** V
